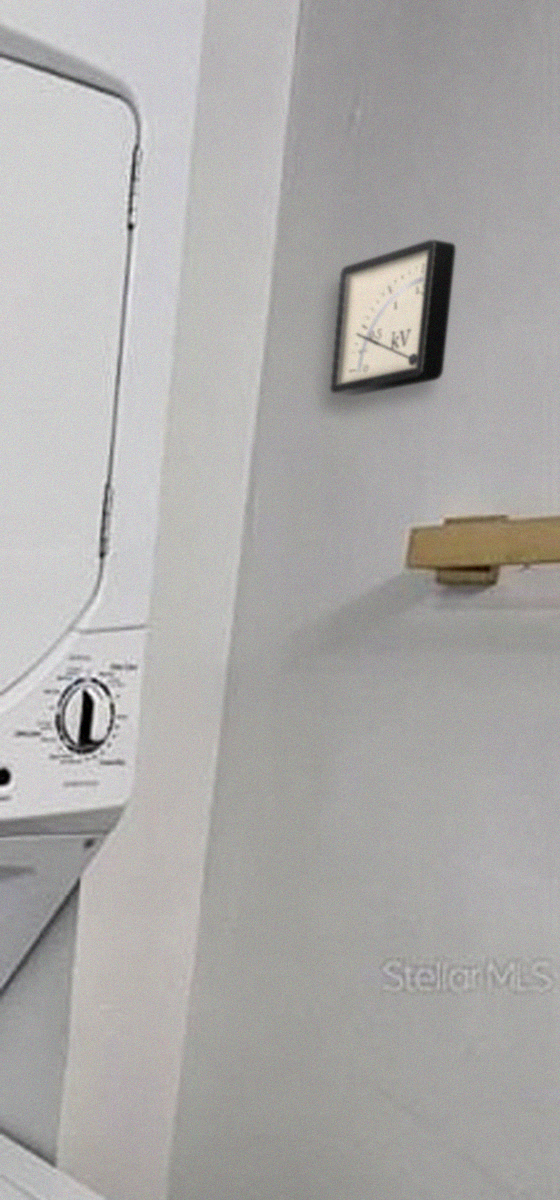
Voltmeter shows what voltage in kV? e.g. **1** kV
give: **0.4** kV
